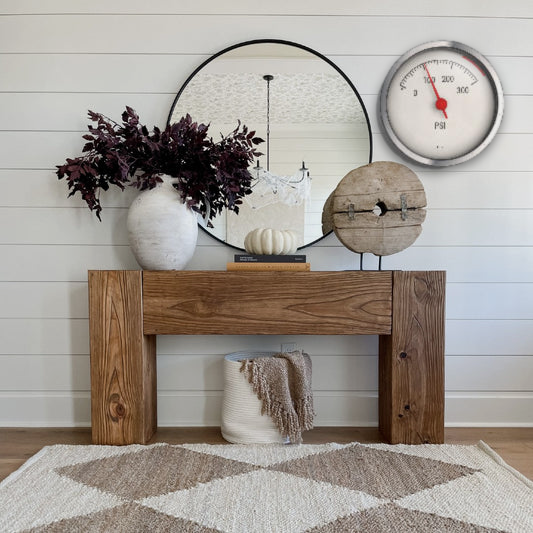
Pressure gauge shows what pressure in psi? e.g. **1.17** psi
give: **100** psi
